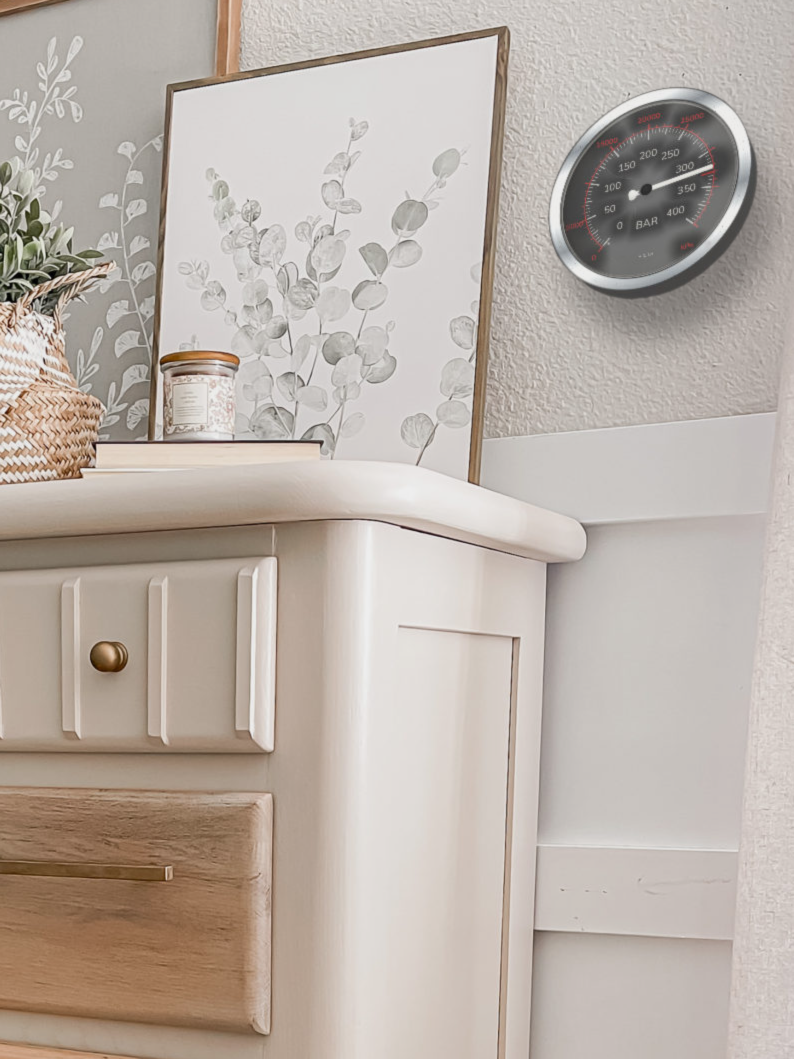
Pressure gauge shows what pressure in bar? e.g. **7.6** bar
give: **325** bar
